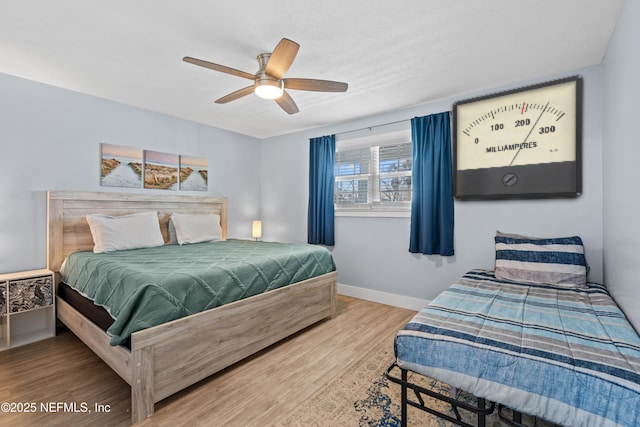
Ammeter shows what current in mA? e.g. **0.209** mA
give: **250** mA
